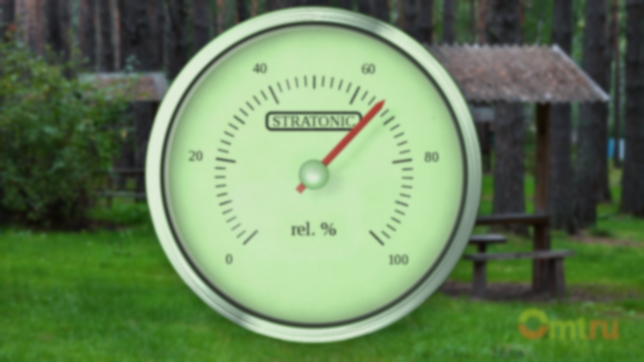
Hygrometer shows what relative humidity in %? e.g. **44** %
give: **66** %
